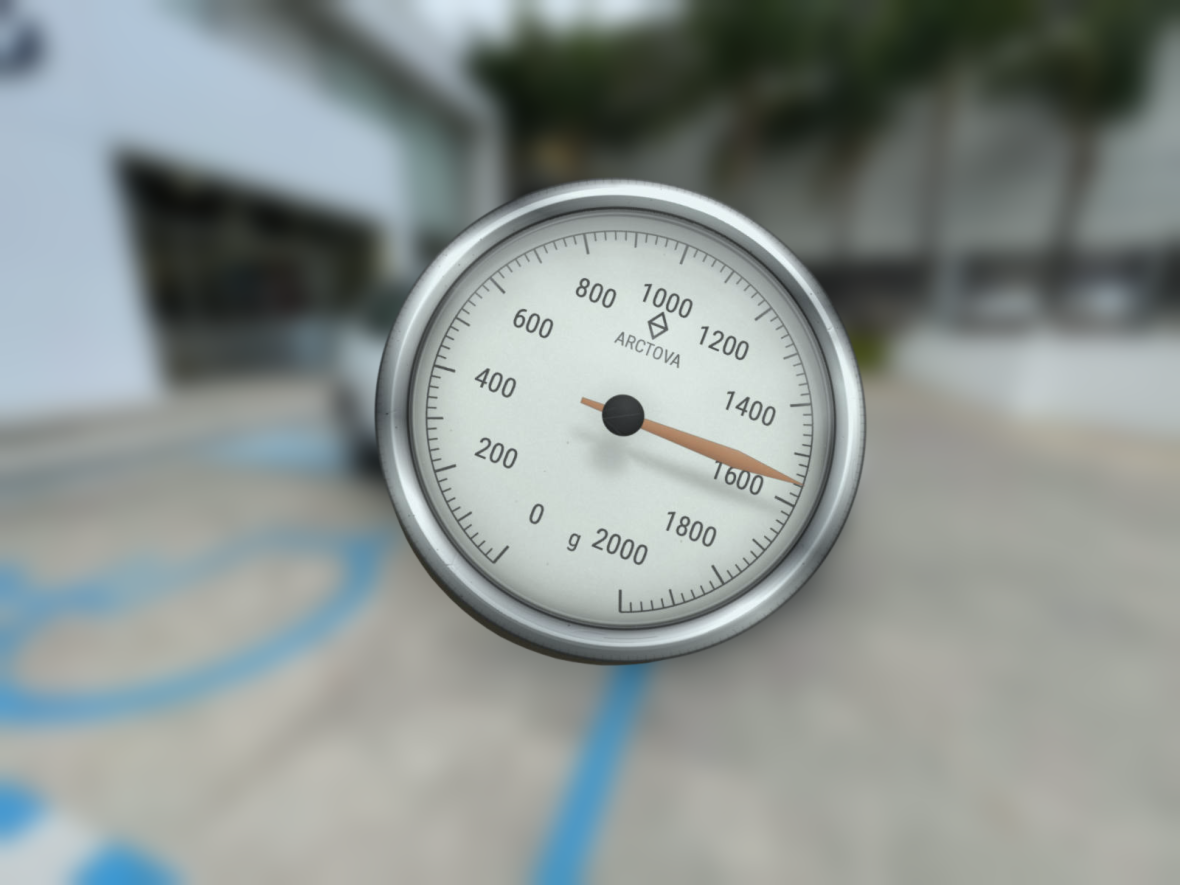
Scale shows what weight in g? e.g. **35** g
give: **1560** g
